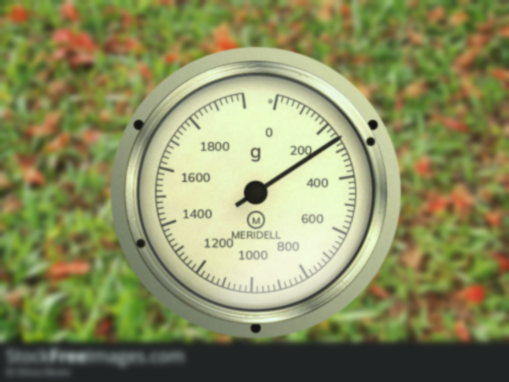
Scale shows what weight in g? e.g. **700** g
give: **260** g
